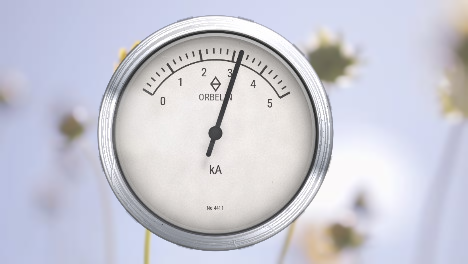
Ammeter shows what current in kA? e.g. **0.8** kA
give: **3.2** kA
